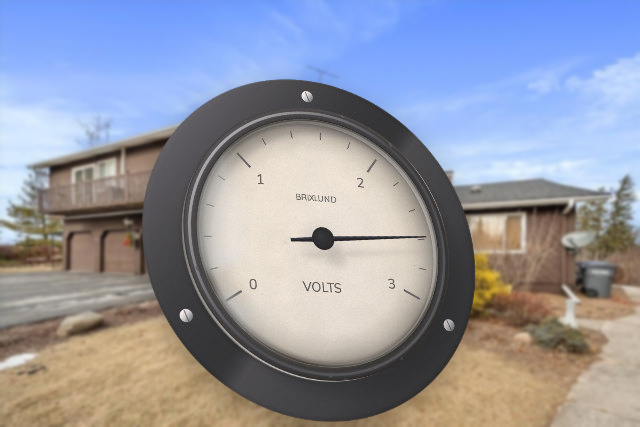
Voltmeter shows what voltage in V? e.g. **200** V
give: **2.6** V
